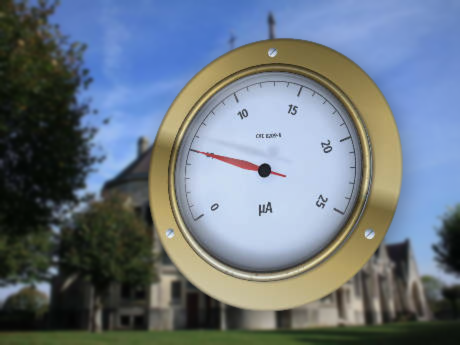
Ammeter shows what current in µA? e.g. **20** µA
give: **5** µA
